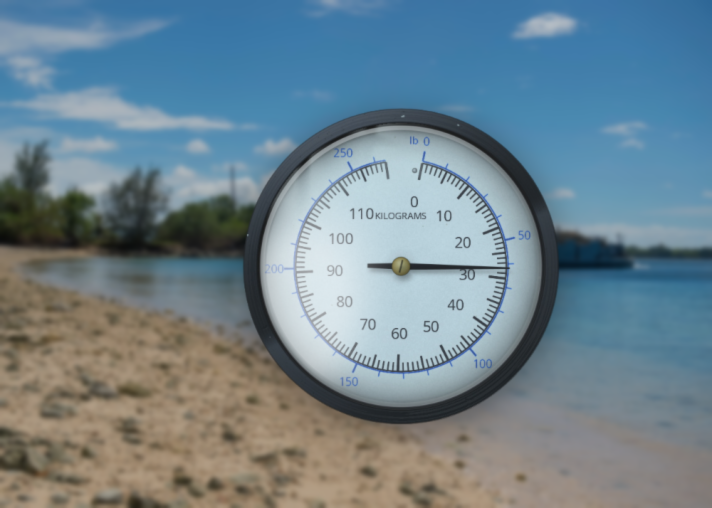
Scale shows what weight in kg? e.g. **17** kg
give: **28** kg
